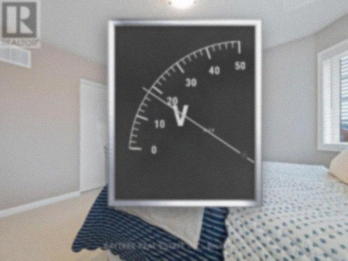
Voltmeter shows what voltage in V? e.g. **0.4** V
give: **18** V
